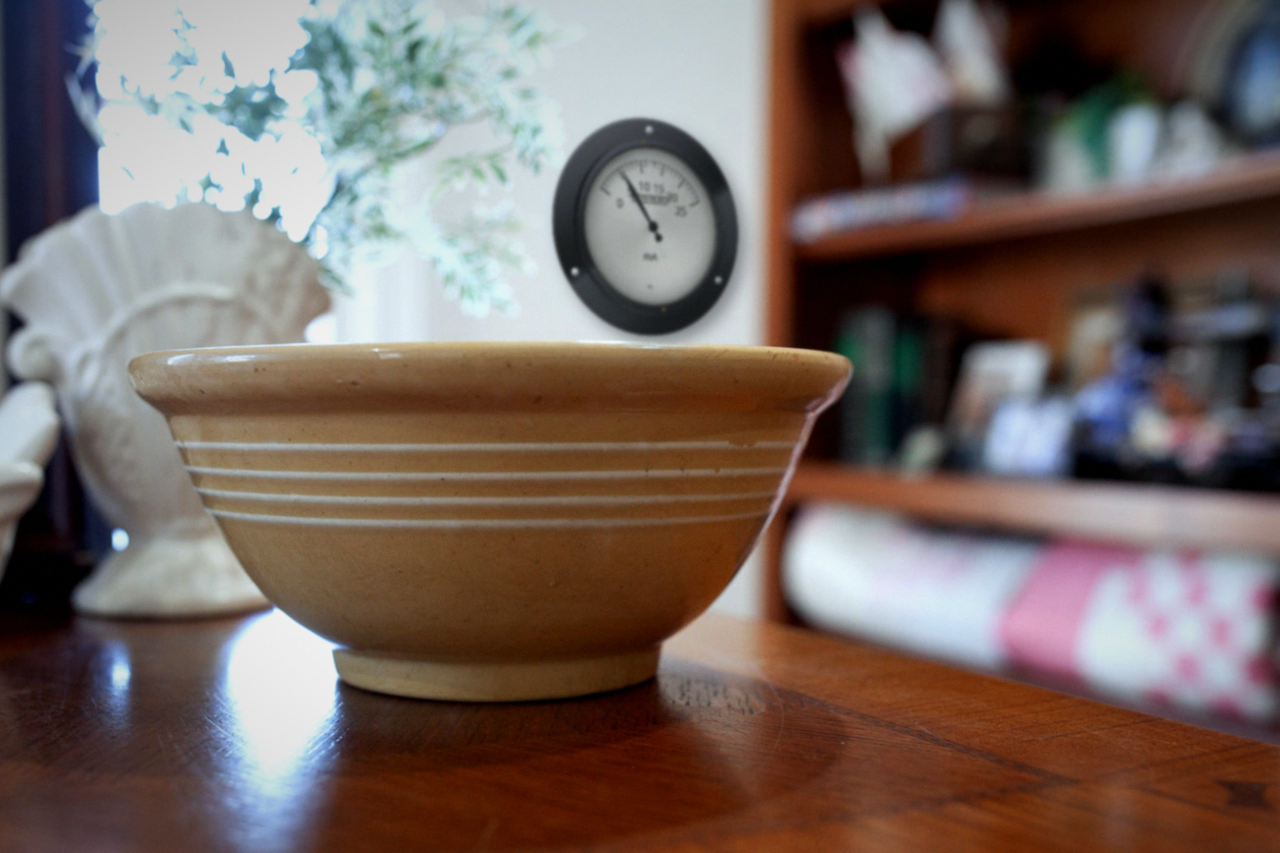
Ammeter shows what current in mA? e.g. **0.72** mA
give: **5** mA
